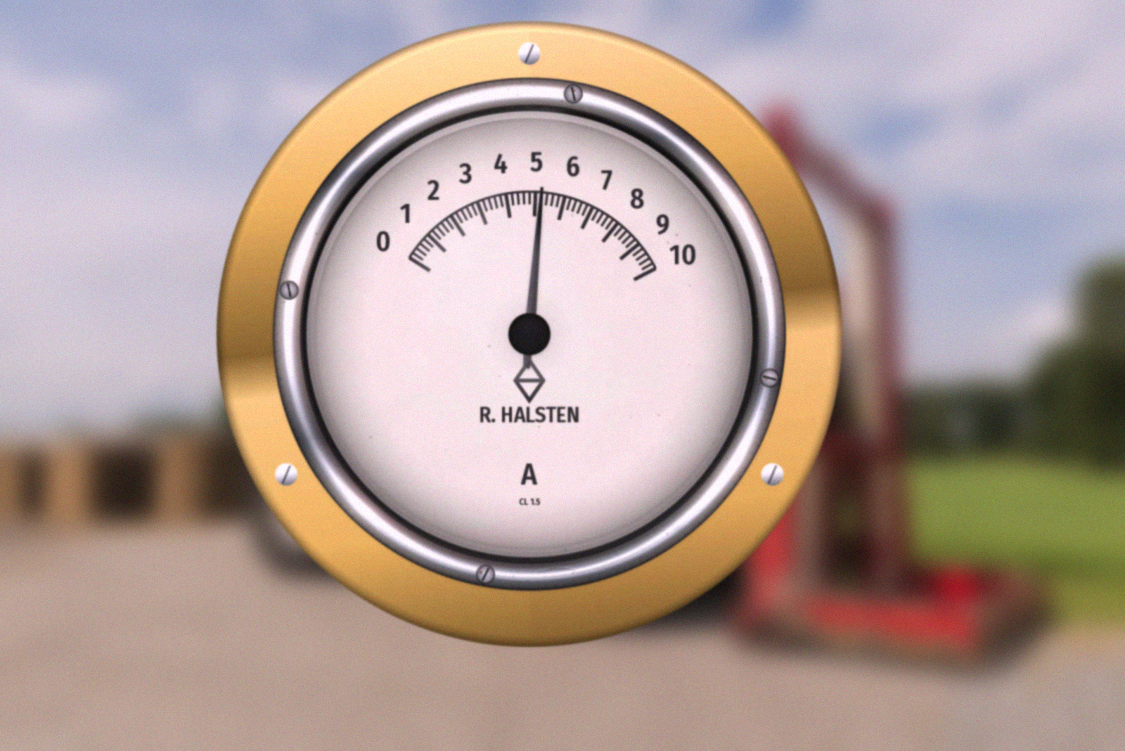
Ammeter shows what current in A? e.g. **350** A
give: **5.2** A
